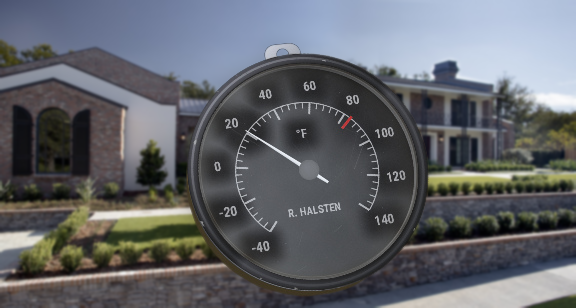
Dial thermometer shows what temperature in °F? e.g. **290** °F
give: **20** °F
